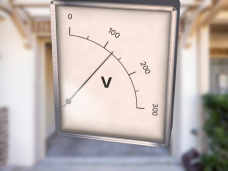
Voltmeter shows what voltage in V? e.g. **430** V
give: **125** V
